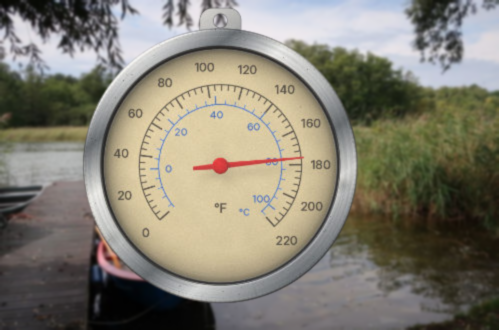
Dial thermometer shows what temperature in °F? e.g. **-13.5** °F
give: **176** °F
